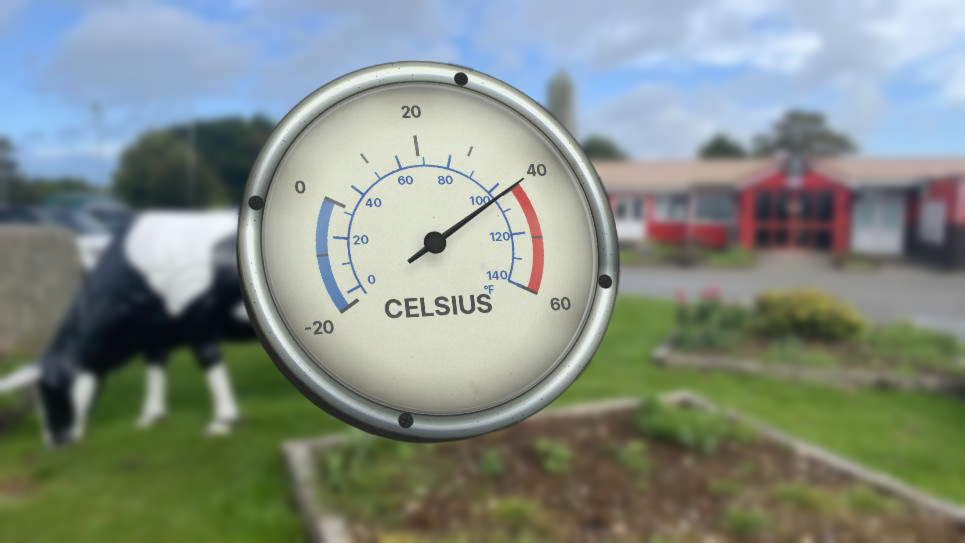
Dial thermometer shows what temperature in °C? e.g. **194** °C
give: **40** °C
